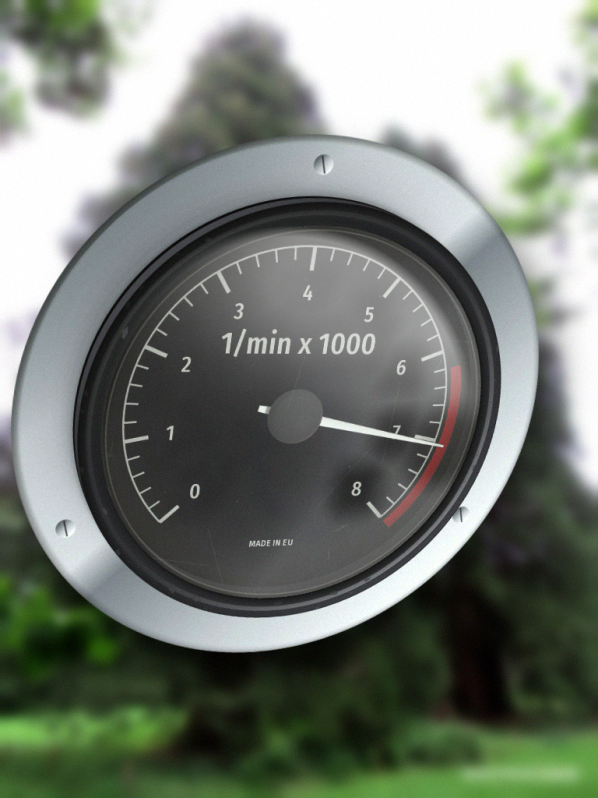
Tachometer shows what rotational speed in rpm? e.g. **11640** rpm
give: **7000** rpm
